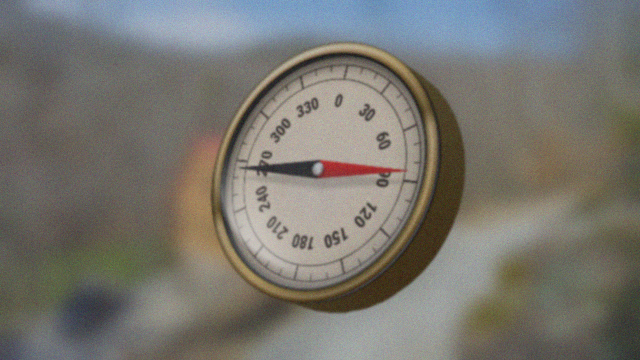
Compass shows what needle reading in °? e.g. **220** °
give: **85** °
